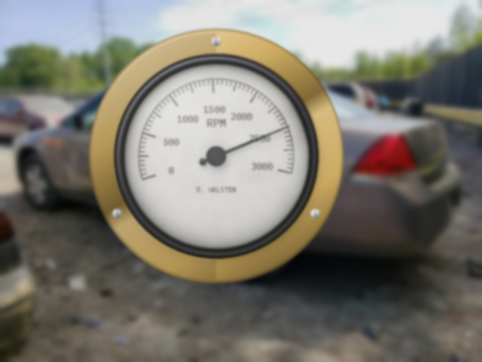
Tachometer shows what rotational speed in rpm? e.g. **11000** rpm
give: **2500** rpm
